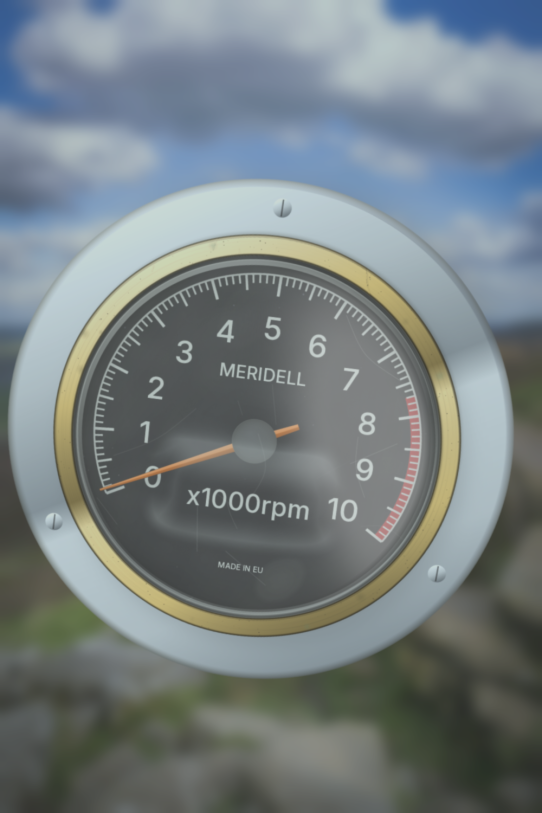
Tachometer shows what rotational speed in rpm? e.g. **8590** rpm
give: **100** rpm
